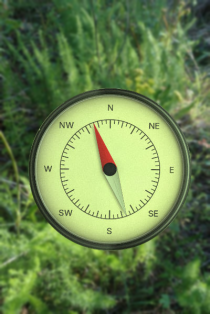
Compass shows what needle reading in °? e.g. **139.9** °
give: **340** °
